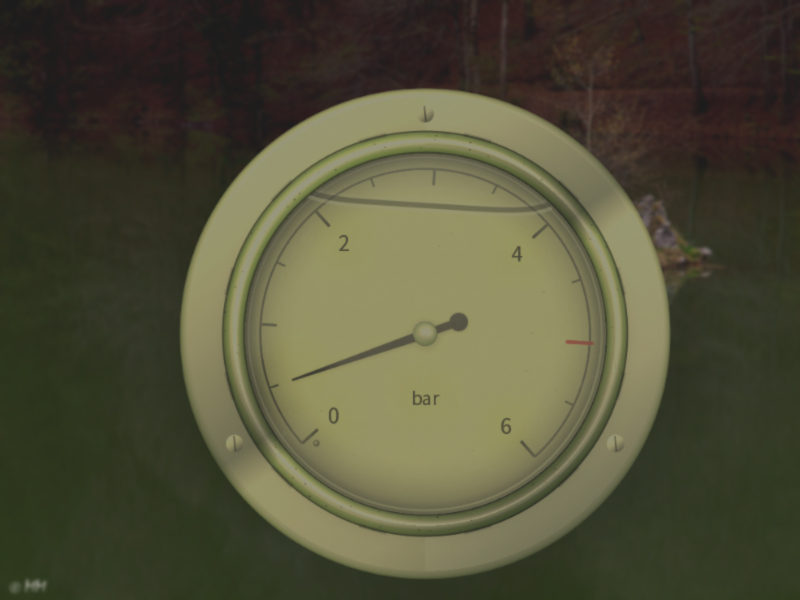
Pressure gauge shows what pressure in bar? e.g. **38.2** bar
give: **0.5** bar
